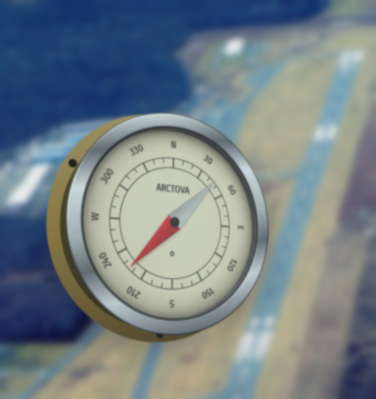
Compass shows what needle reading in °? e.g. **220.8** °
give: **225** °
